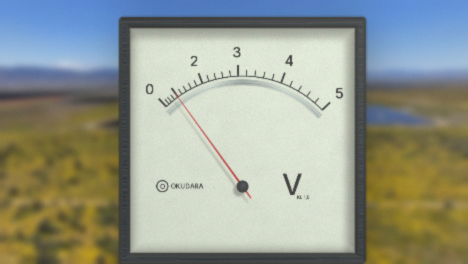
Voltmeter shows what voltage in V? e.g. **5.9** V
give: **1** V
